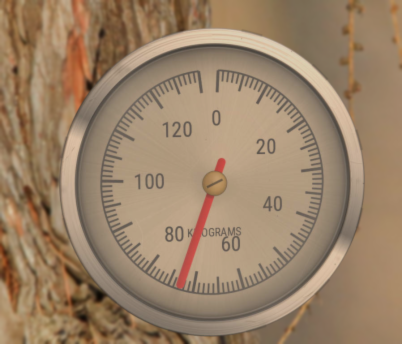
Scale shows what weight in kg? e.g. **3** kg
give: **73** kg
